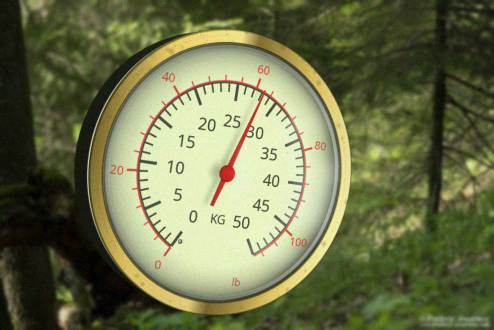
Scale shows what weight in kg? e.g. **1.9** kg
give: **28** kg
